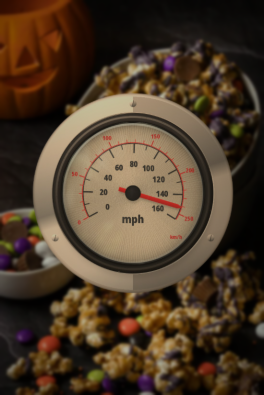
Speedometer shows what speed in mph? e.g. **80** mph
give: **150** mph
